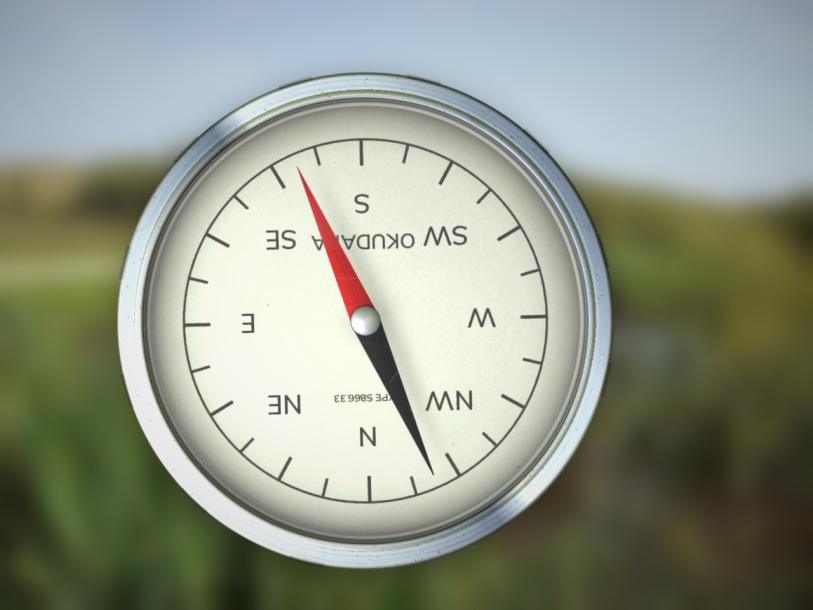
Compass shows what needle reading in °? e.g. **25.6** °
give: **157.5** °
